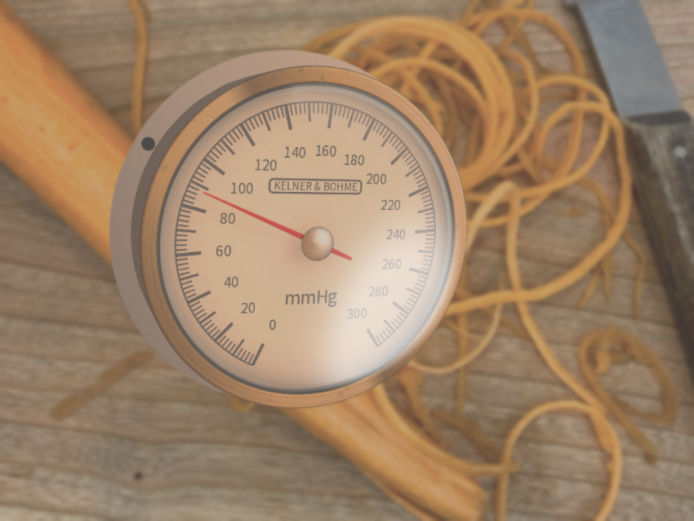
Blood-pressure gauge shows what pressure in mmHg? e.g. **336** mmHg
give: **88** mmHg
